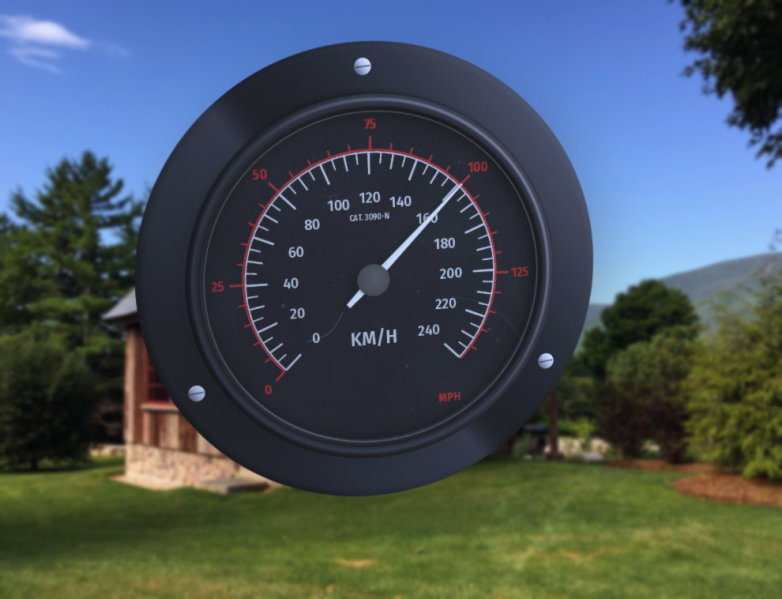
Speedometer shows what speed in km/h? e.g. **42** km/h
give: **160** km/h
